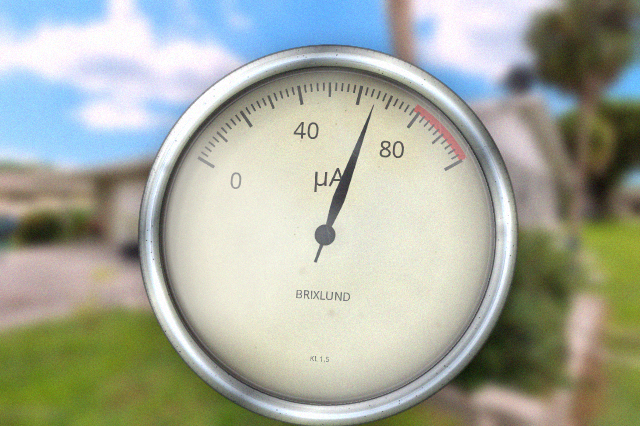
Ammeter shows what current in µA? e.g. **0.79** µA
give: **66** µA
